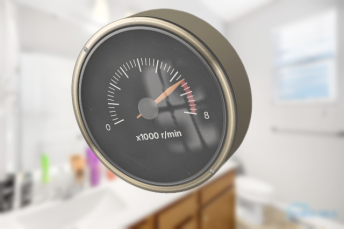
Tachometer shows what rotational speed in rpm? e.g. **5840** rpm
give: **6400** rpm
